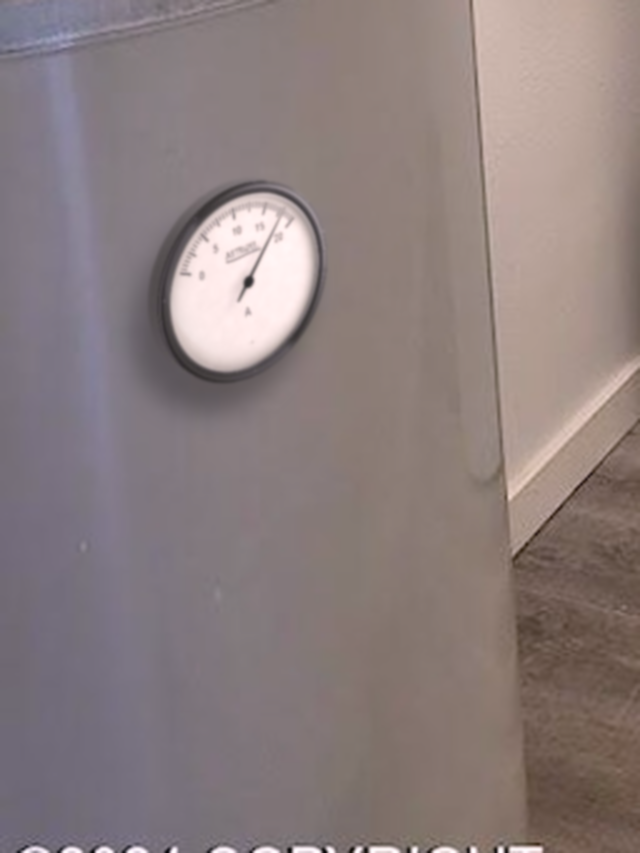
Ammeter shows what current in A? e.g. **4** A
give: **17.5** A
